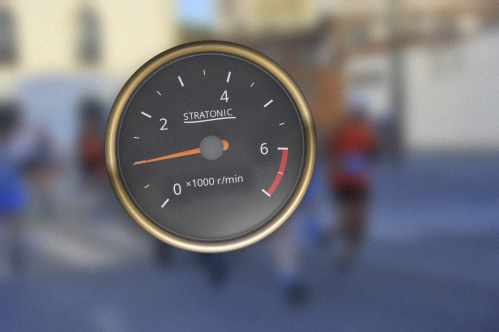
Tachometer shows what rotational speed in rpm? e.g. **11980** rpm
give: **1000** rpm
